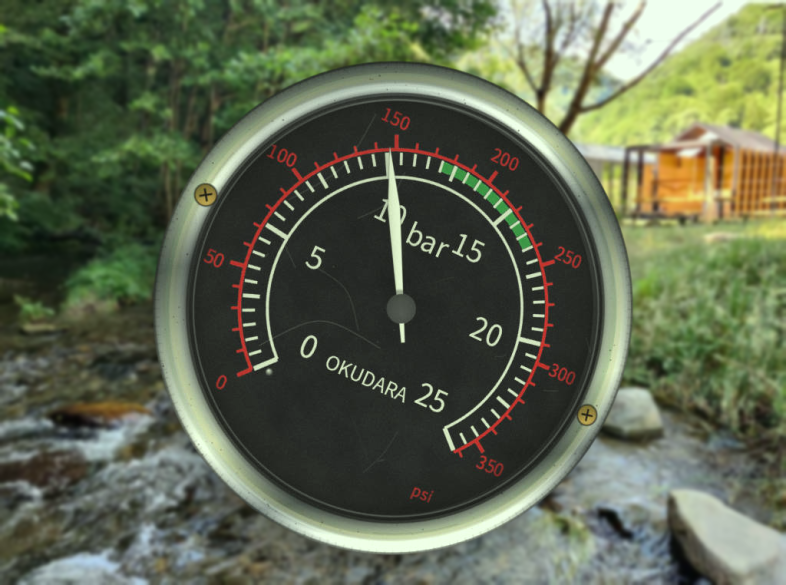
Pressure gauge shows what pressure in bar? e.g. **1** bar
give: **10** bar
